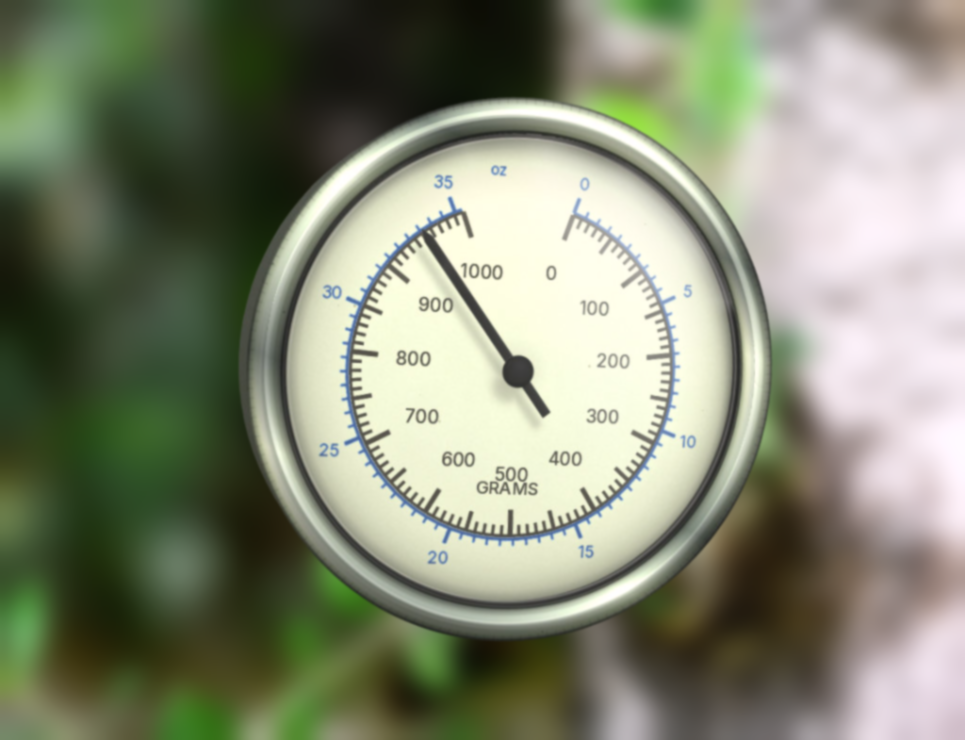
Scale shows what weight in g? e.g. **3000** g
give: **950** g
